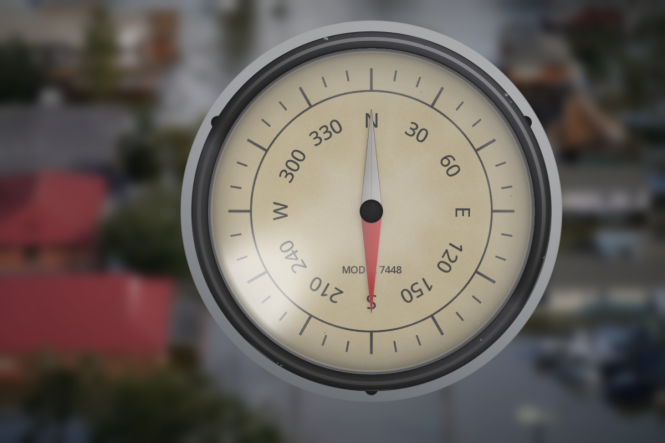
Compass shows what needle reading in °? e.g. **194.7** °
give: **180** °
